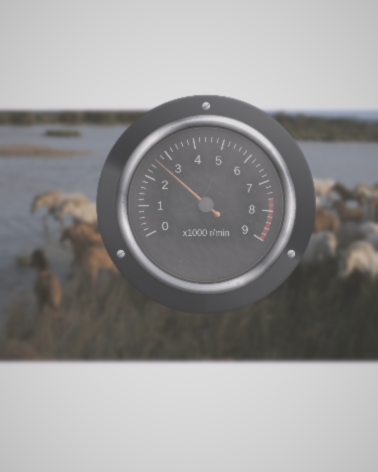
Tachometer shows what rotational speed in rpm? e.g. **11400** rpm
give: **2600** rpm
